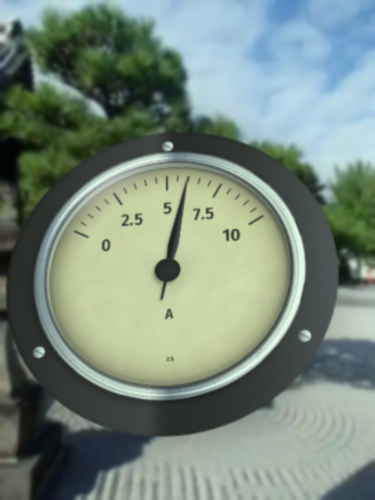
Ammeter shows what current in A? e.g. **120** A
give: **6** A
